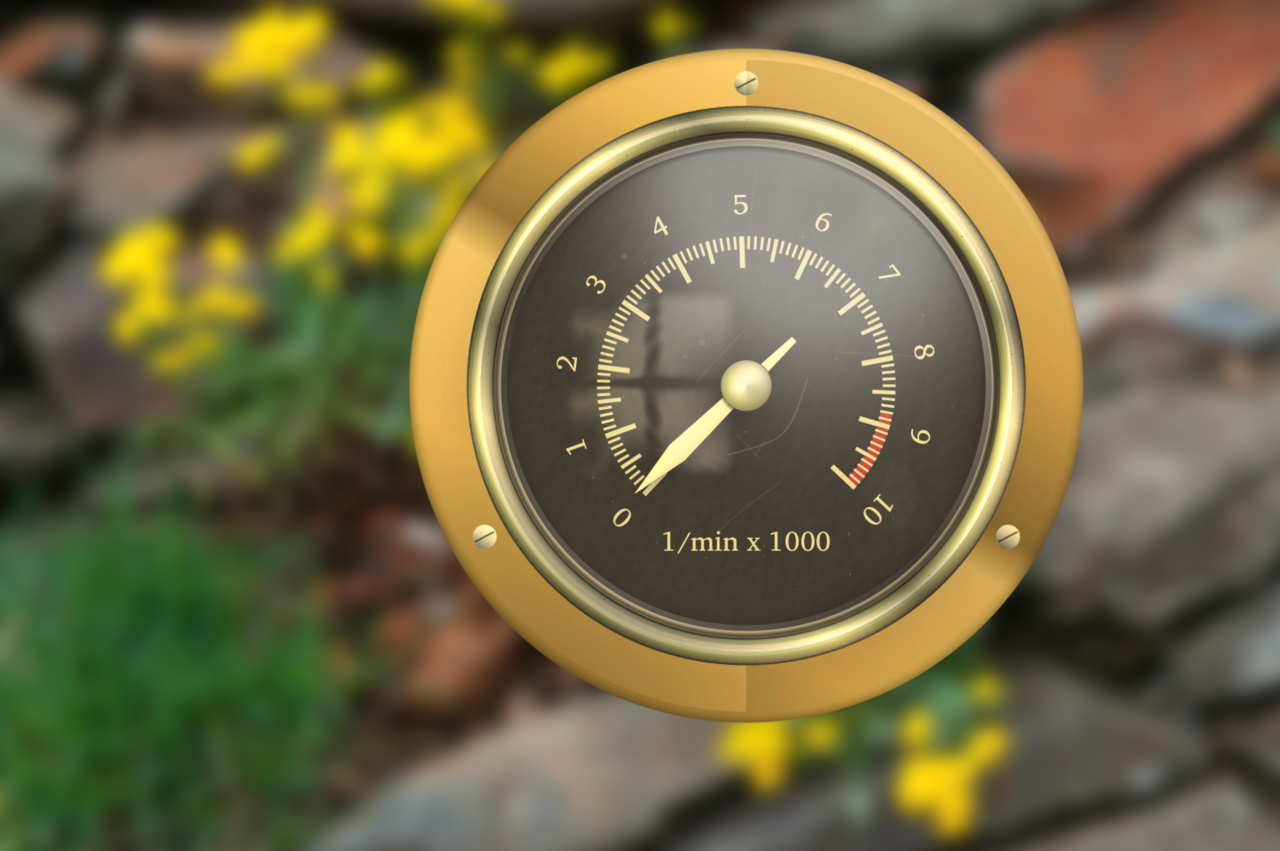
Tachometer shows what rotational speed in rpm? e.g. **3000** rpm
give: **100** rpm
